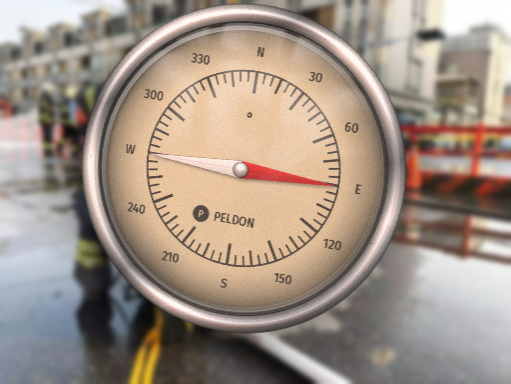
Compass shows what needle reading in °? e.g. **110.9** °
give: **90** °
